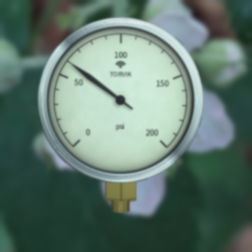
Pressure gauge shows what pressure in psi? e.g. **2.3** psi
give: **60** psi
